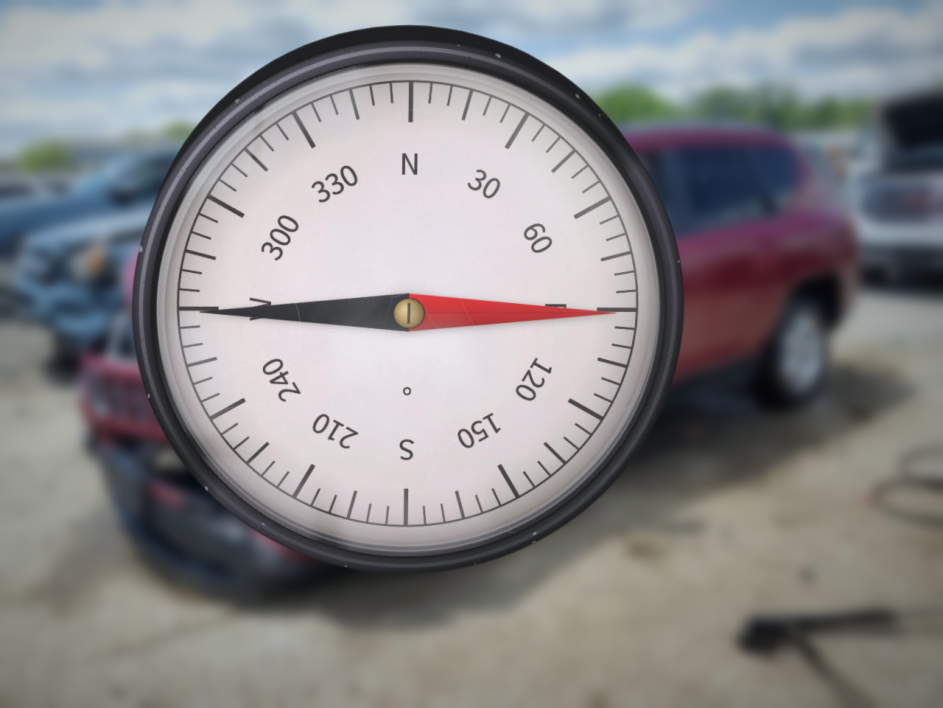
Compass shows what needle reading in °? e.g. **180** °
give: **90** °
